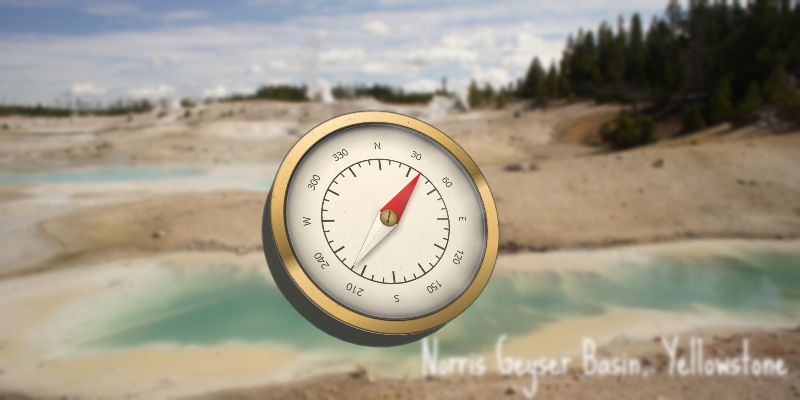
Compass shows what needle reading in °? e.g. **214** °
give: **40** °
